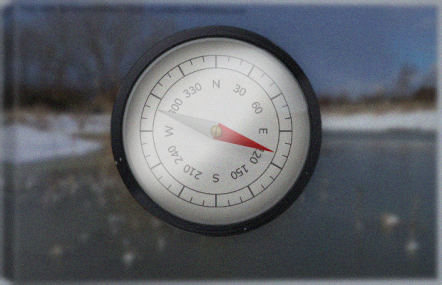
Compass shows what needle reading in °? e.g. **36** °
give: **110** °
